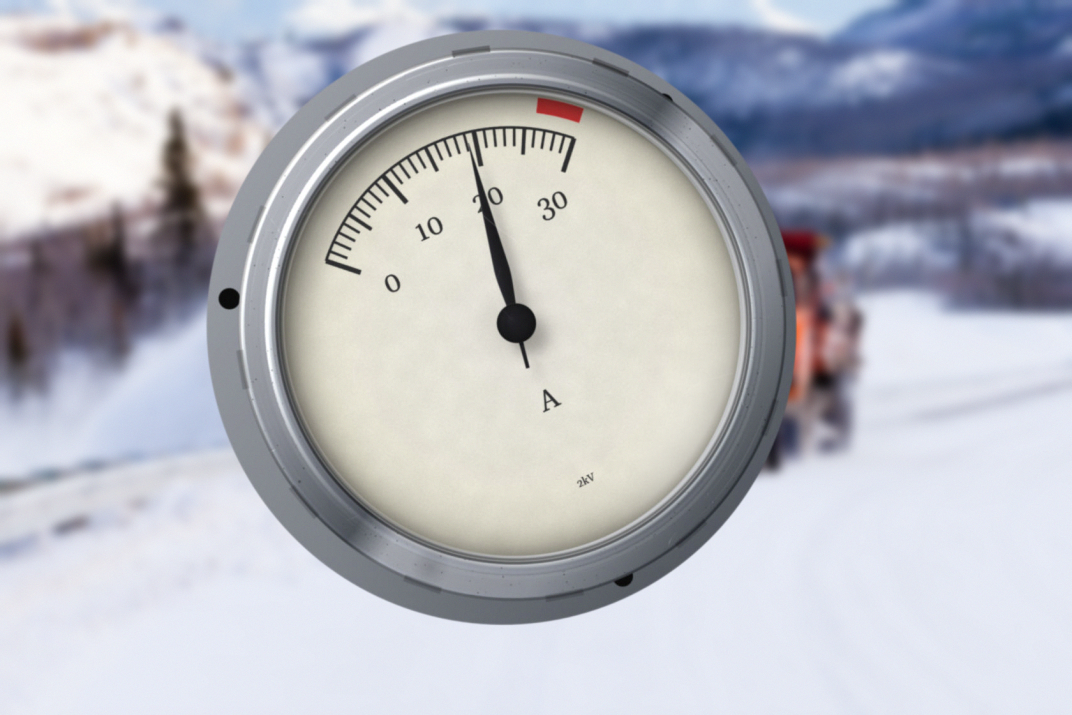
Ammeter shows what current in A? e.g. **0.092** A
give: **19** A
